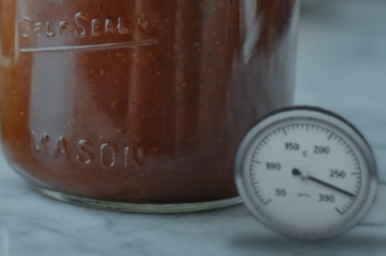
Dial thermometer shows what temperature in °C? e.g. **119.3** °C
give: **275** °C
